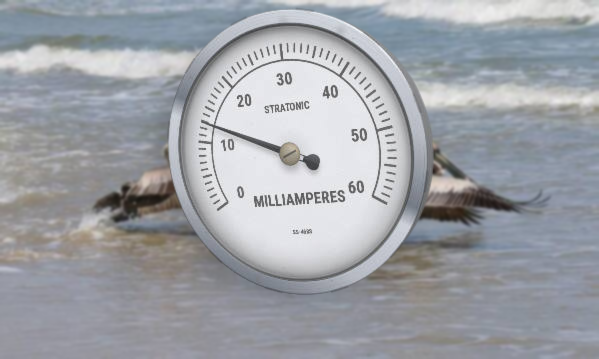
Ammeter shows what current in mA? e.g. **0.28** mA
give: **13** mA
